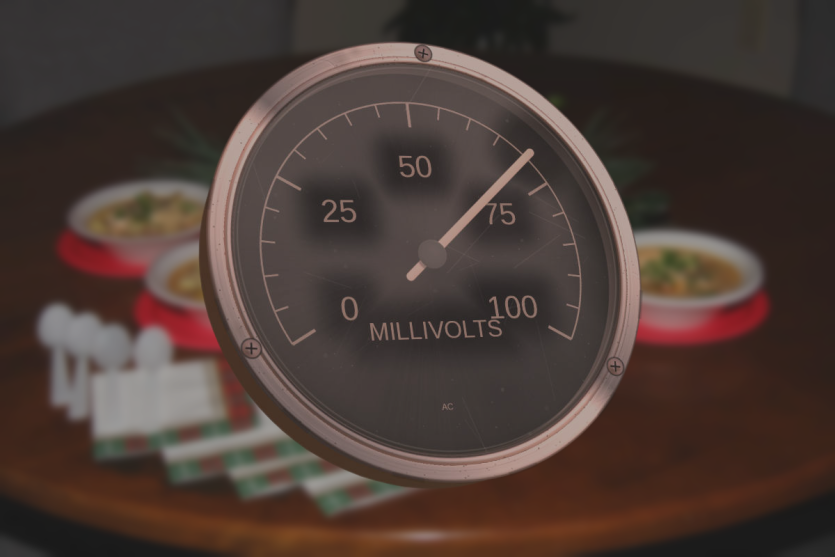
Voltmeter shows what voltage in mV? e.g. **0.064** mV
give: **70** mV
